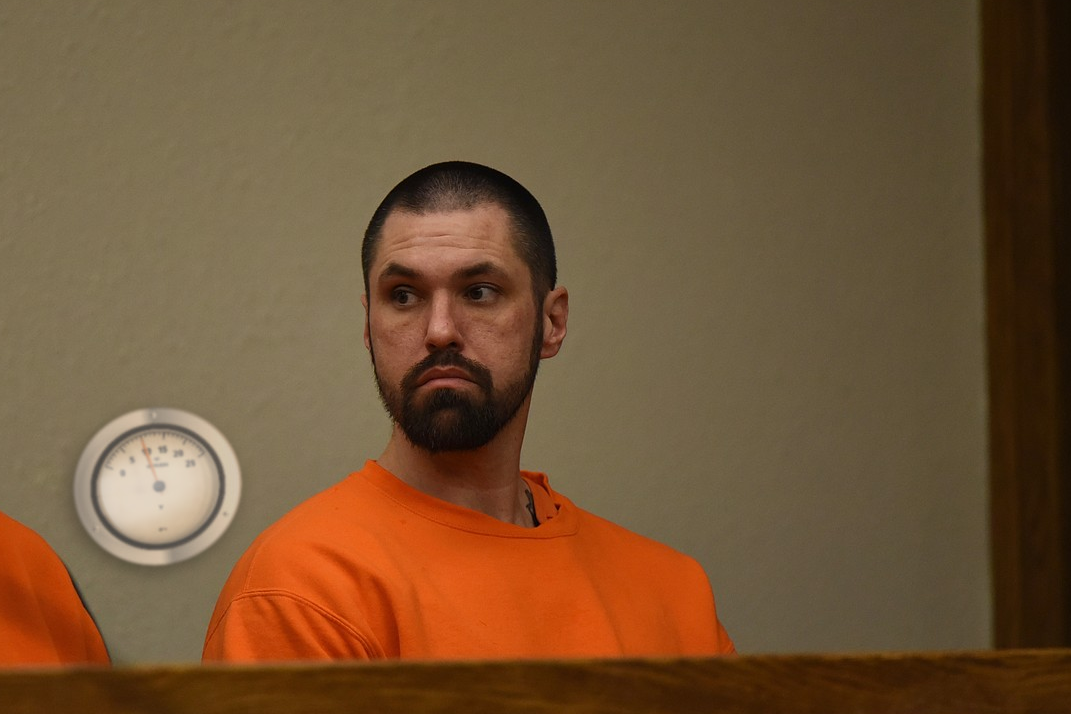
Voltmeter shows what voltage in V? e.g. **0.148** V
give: **10** V
